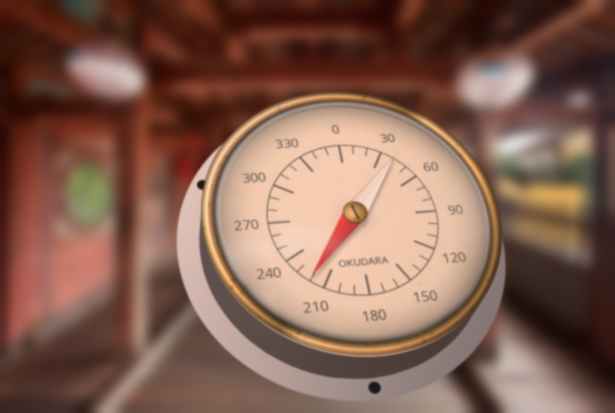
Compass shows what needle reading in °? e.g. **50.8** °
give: **220** °
